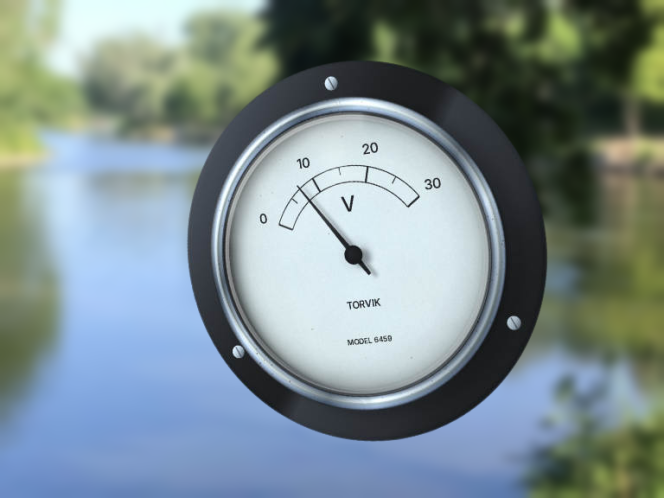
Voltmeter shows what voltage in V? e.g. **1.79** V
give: **7.5** V
